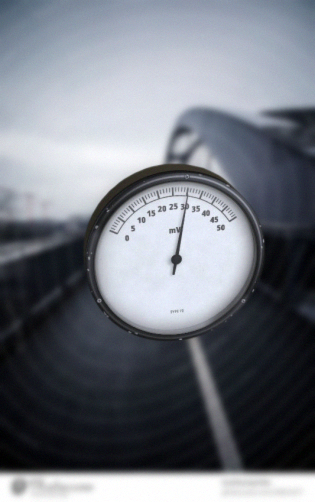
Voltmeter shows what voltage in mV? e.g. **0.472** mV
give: **30** mV
